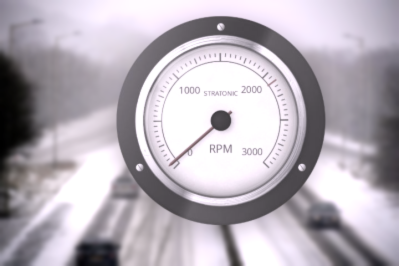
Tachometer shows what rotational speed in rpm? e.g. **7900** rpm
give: **50** rpm
